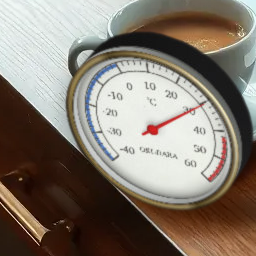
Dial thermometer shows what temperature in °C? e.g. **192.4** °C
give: **30** °C
